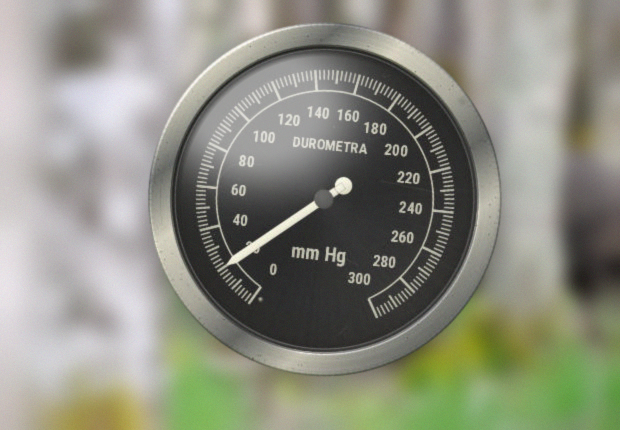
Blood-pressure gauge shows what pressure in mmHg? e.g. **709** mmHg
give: **20** mmHg
